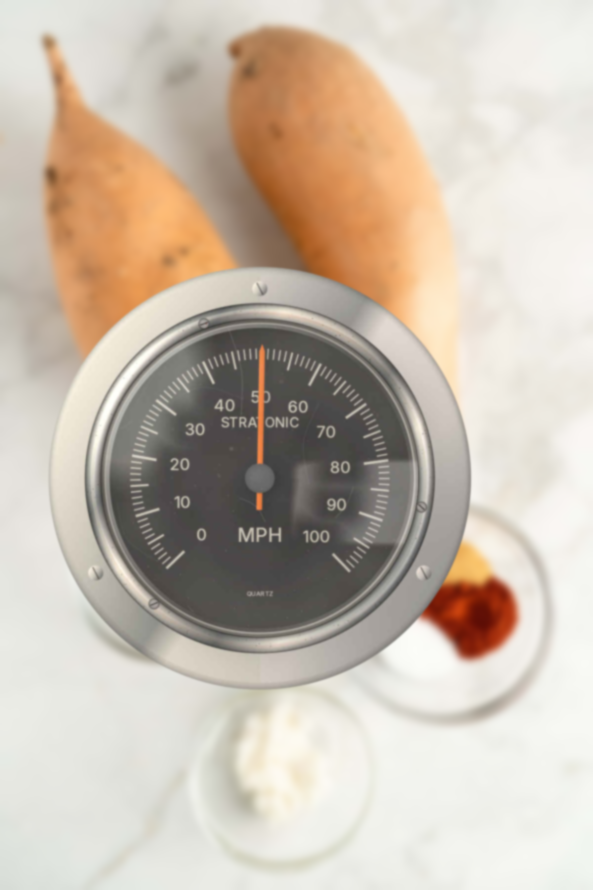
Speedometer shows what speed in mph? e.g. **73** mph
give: **50** mph
